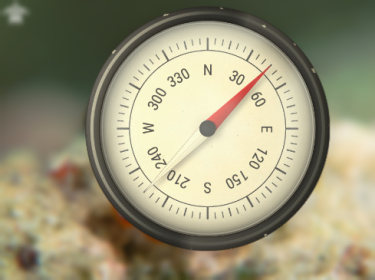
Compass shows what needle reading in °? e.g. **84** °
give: **45** °
